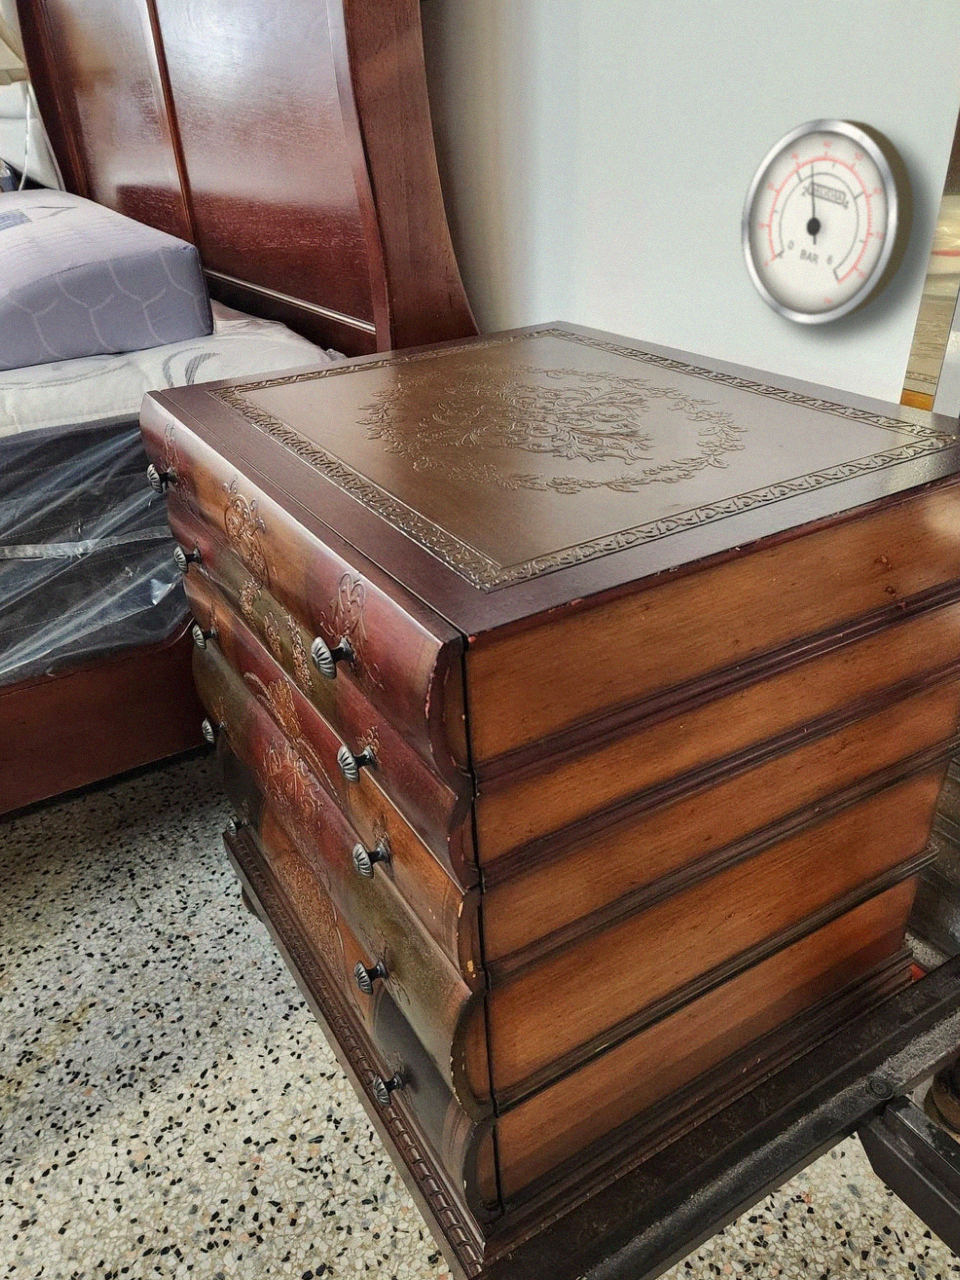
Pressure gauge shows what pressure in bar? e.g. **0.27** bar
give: **2.5** bar
